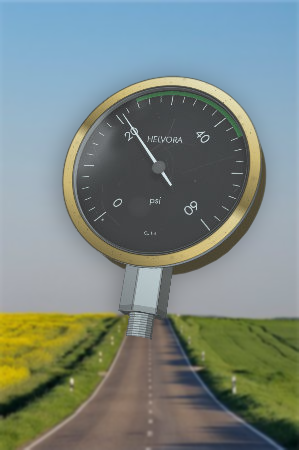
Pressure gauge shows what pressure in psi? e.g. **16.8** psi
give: **21** psi
